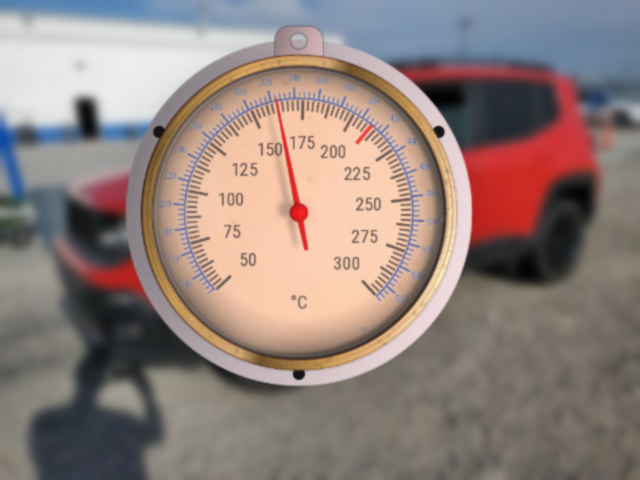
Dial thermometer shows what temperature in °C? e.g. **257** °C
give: **162.5** °C
